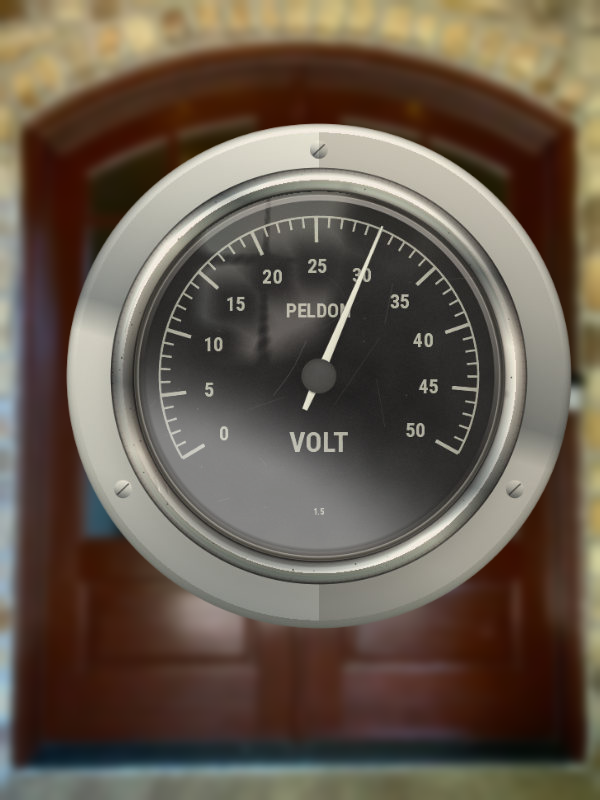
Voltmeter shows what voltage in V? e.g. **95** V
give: **30** V
